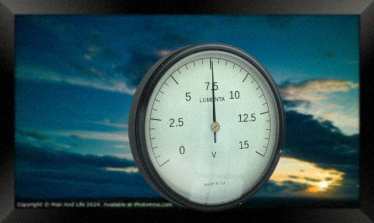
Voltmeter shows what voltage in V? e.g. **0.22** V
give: **7.5** V
